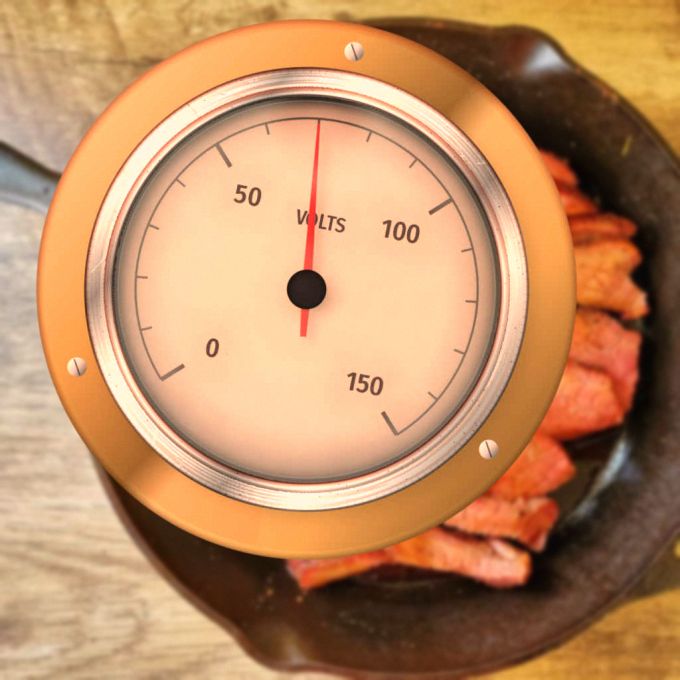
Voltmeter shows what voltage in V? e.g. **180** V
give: **70** V
